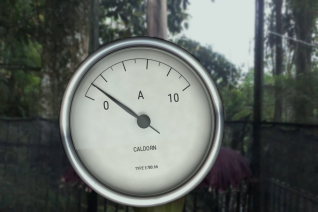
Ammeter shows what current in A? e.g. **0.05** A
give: **1** A
